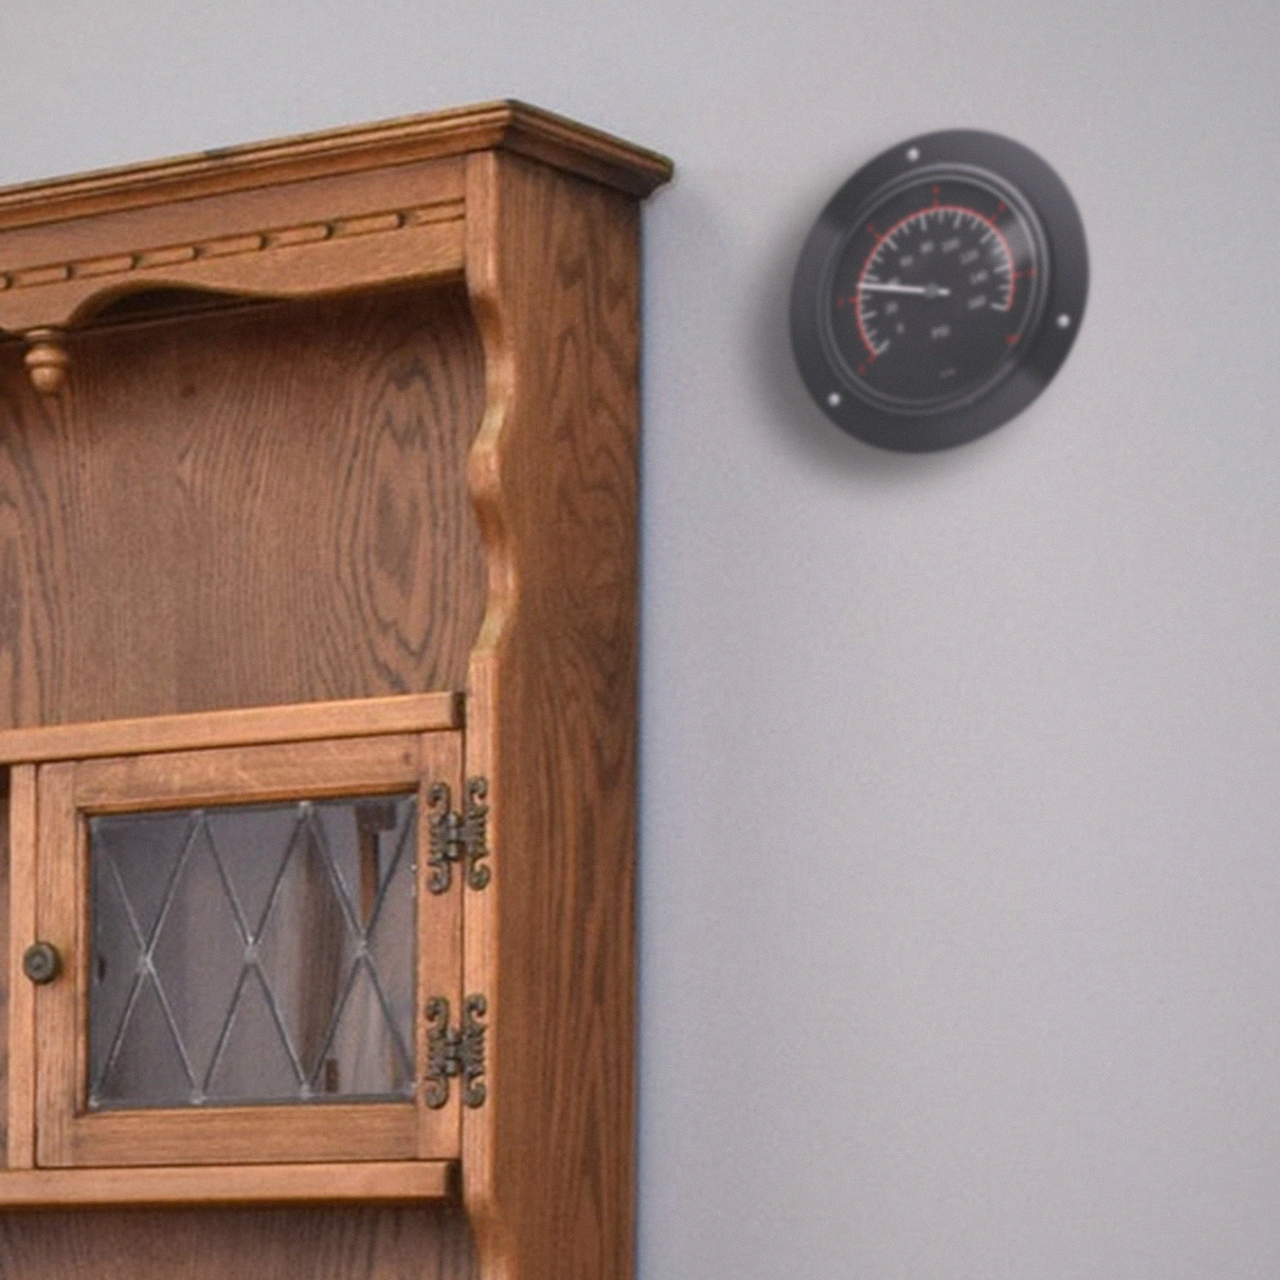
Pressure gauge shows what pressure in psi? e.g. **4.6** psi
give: **35** psi
